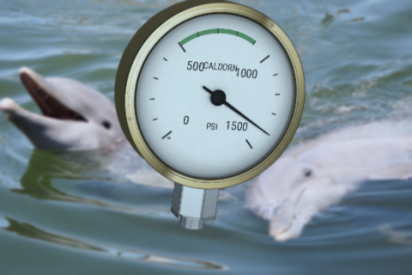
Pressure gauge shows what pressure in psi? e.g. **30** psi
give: **1400** psi
